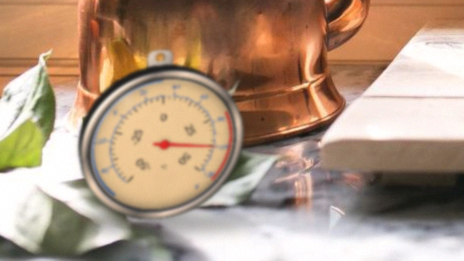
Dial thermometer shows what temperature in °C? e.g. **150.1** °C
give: **37.5** °C
